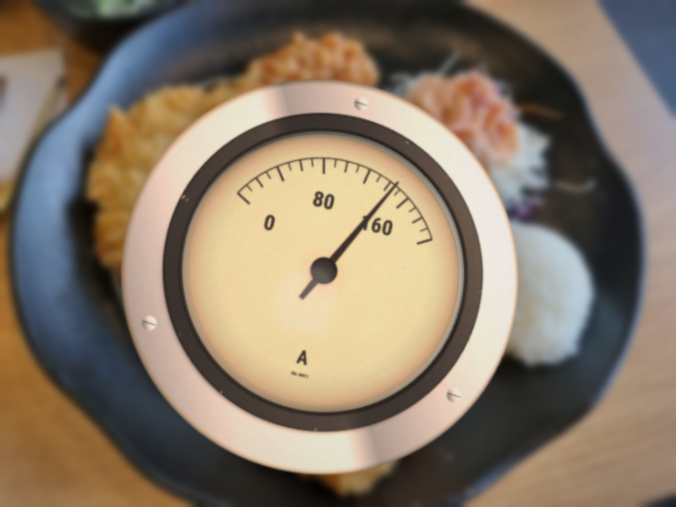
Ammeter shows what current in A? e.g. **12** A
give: **145** A
